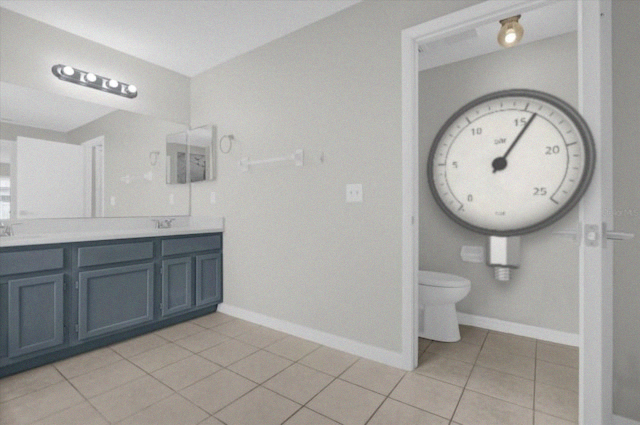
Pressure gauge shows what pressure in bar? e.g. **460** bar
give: **16** bar
